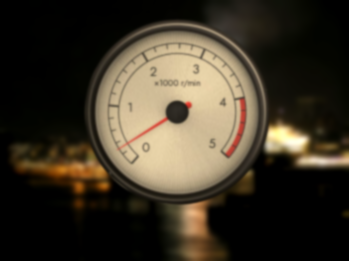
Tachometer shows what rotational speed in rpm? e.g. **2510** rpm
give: **300** rpm
